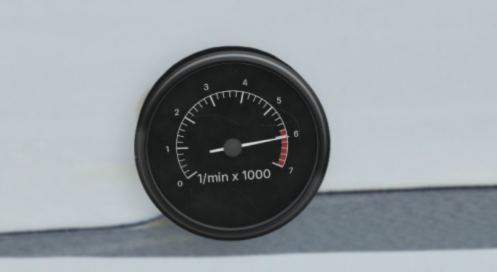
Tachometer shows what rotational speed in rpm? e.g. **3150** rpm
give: **6000** rpm
